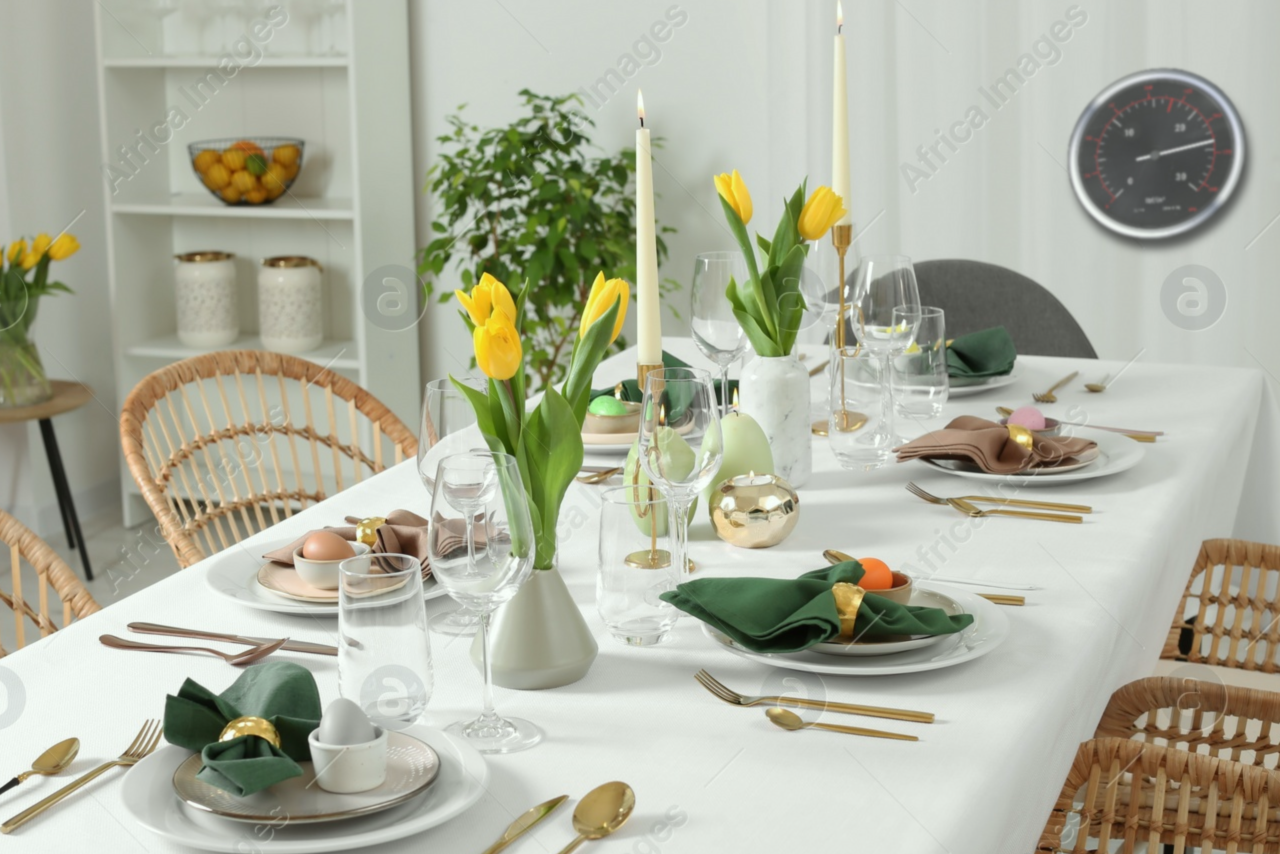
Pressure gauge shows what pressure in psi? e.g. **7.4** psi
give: **24** psi
